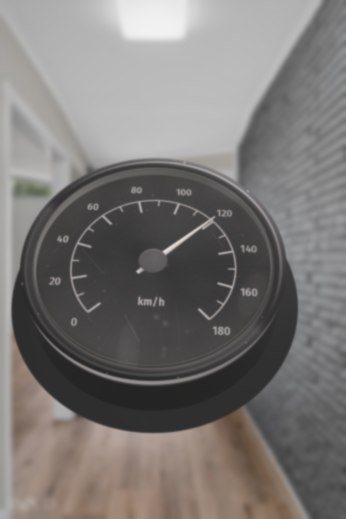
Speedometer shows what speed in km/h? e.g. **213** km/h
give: **120** km/h
